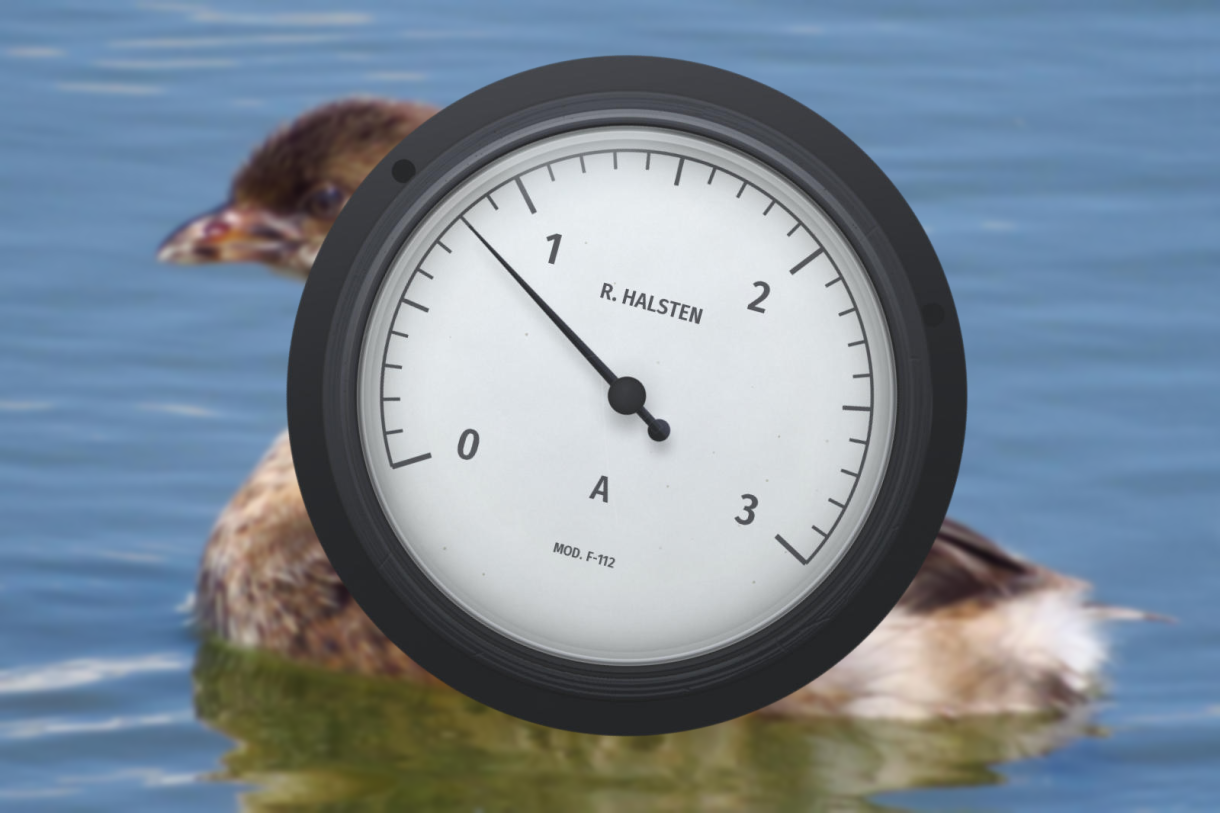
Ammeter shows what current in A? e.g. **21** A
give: **0.8** A
